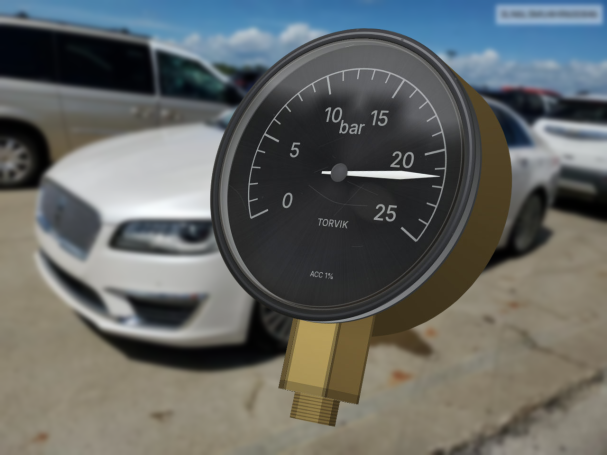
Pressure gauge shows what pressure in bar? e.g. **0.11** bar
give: **21.5** bar
